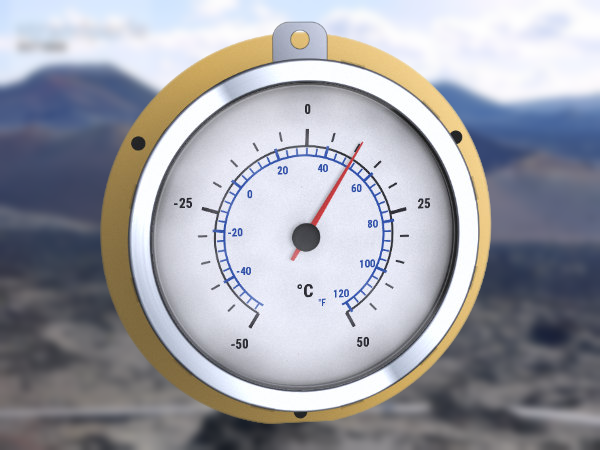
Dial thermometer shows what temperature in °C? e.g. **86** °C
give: **10** °C
